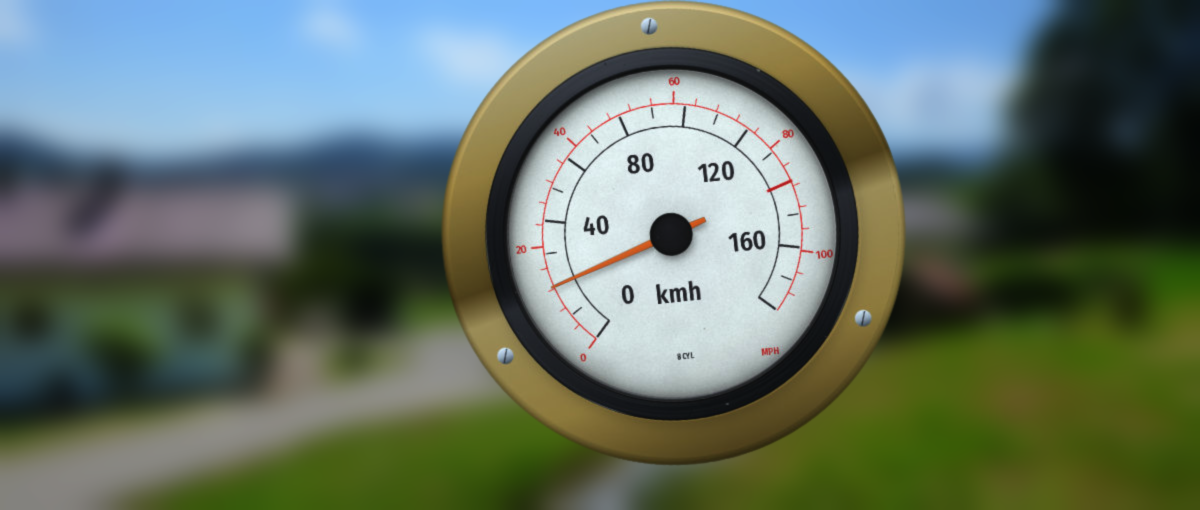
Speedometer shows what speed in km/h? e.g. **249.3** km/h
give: **20** km/h
